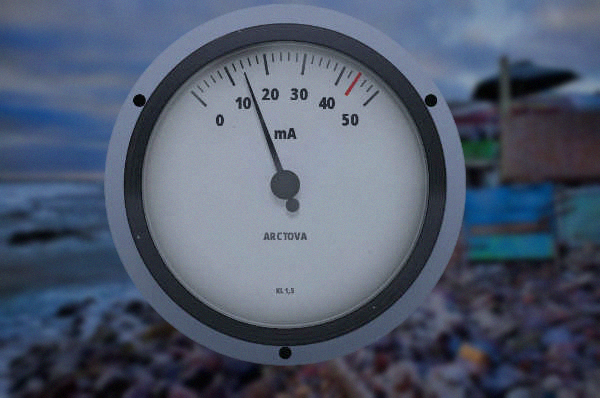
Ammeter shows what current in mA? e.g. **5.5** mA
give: **14** mA
